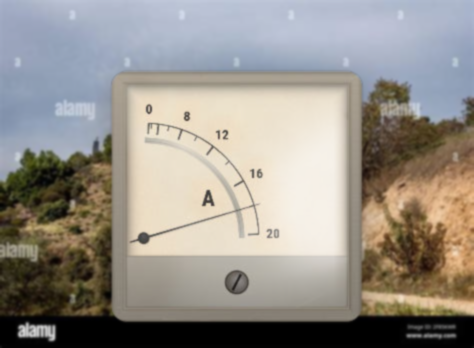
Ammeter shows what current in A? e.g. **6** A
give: **18** A
